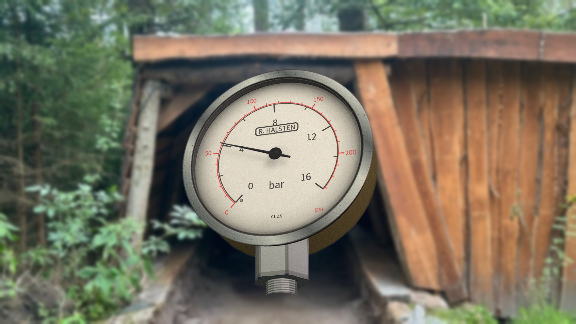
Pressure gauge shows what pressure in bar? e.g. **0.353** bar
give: **4** bar
